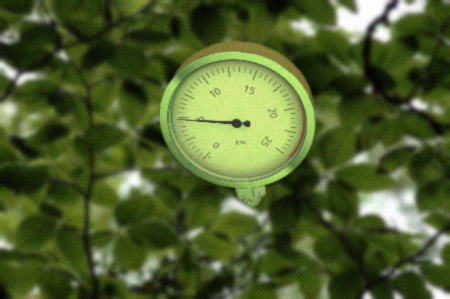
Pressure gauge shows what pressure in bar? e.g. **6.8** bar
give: **5** bar
